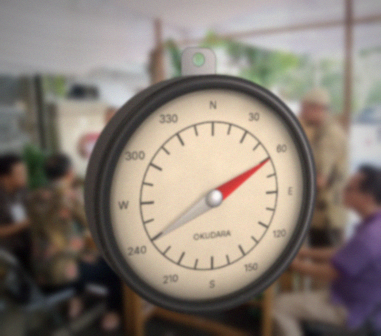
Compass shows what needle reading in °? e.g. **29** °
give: **60** °
